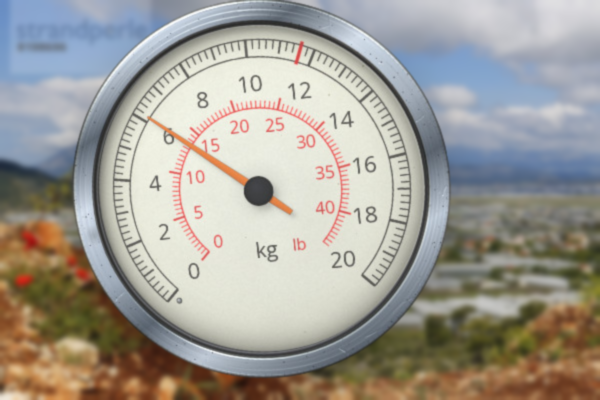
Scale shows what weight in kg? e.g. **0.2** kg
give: **6.2** kg
